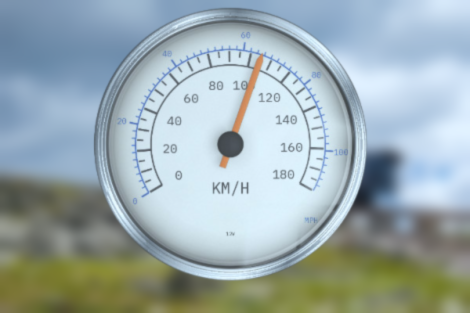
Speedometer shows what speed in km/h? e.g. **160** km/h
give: **105** km/h
